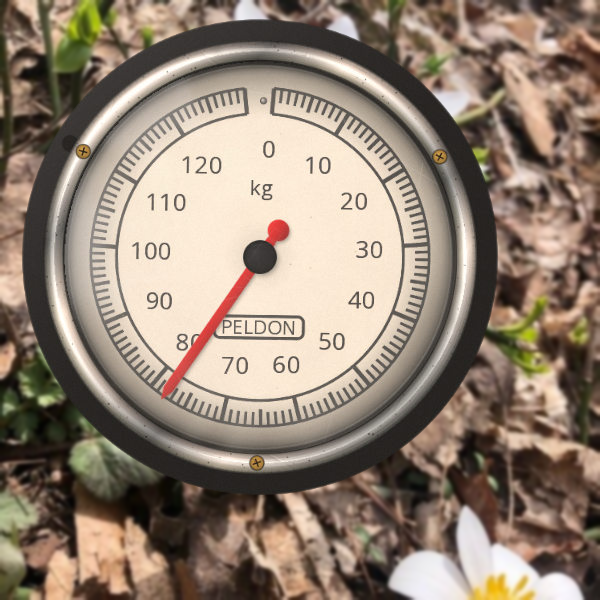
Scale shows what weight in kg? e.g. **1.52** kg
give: **78** kg
